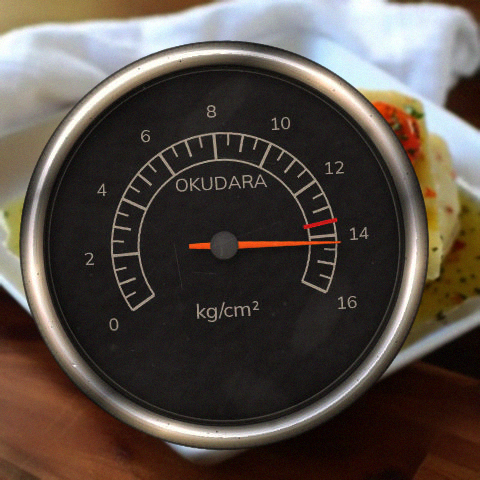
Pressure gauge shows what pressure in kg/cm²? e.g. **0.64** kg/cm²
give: **14.25** kg/cm²
